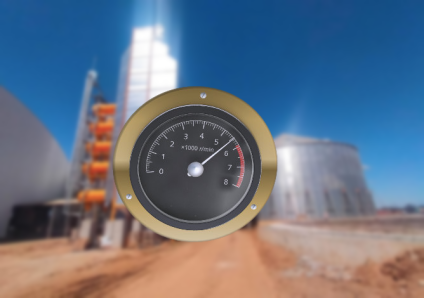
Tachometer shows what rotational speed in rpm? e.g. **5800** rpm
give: **5500** rpm
